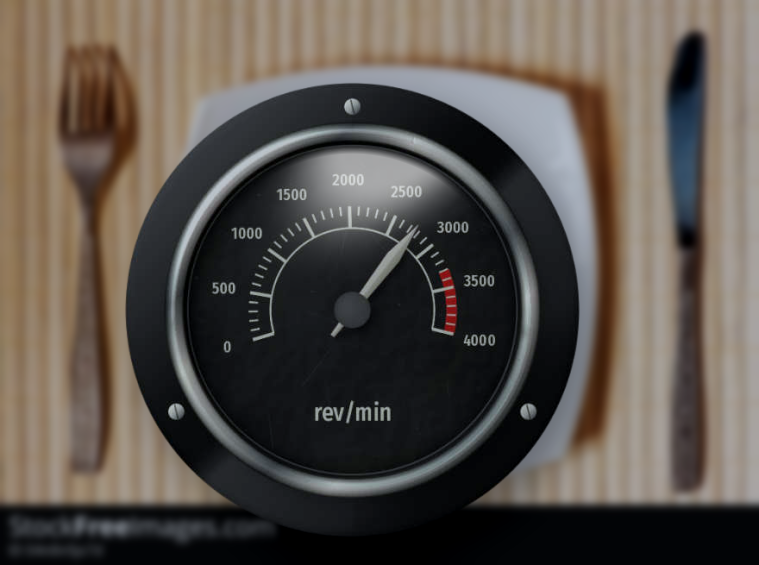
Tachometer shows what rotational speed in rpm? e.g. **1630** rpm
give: **2750** rpm
